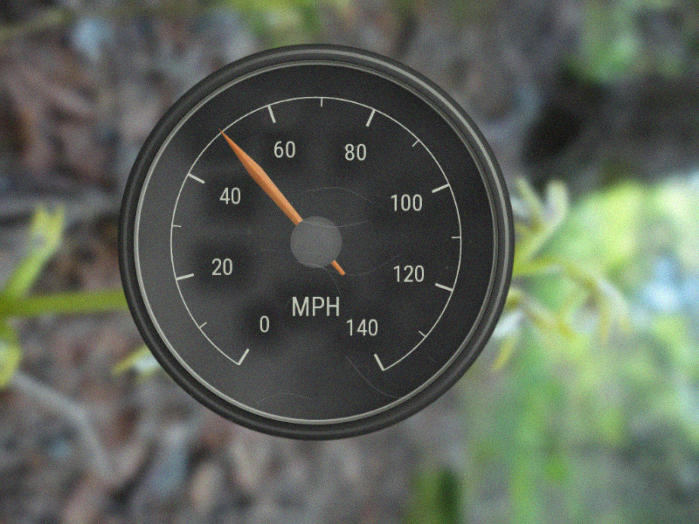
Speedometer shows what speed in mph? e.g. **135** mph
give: **50** mph
